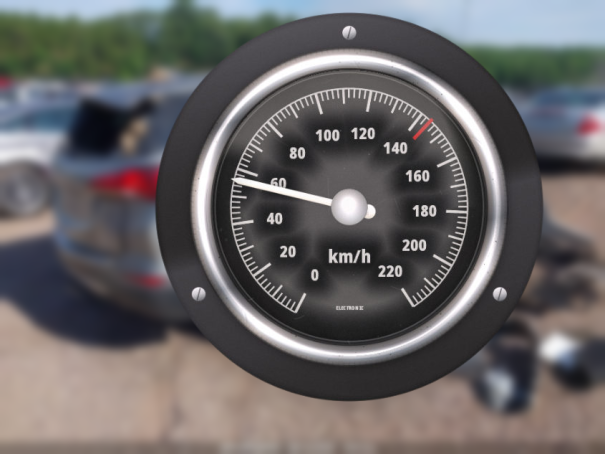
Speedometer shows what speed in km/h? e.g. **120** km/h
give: **56** km/h
